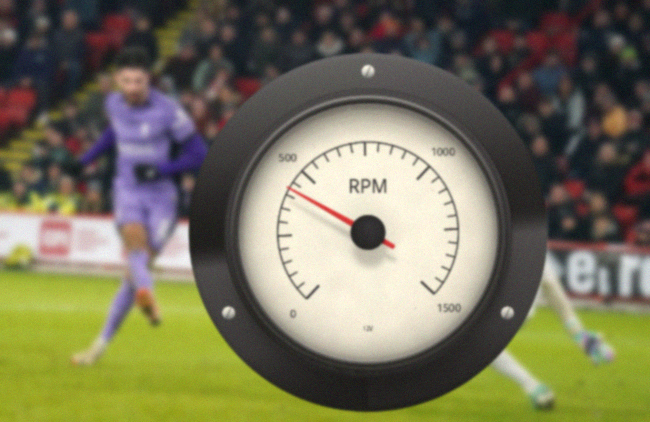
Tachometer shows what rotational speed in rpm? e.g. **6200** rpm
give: **425** rpm
